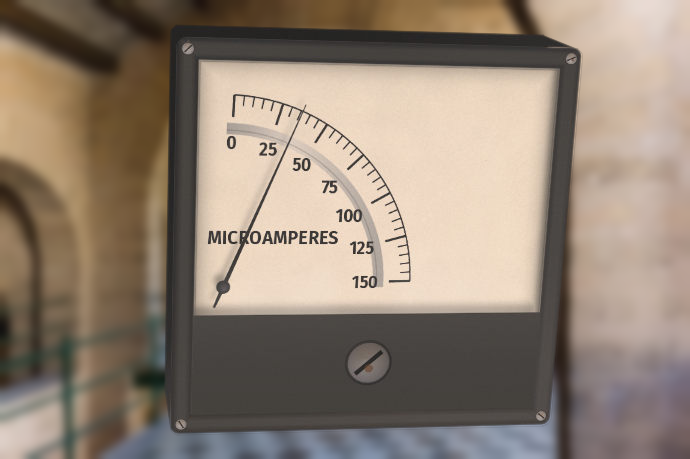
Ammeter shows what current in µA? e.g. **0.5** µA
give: **35** µA
